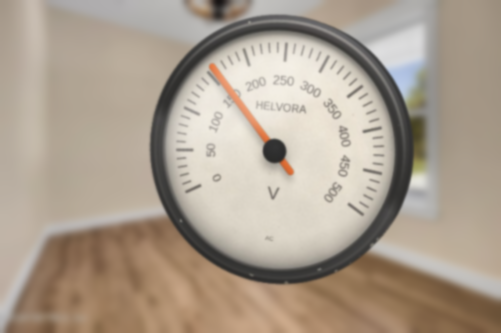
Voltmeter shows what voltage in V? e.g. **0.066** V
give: **160** V
